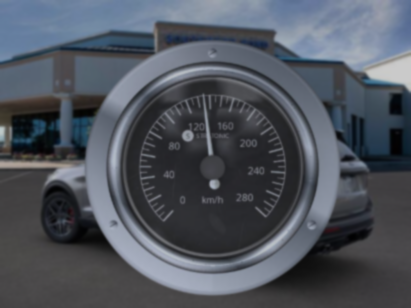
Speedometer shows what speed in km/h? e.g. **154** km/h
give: **135** km/h
